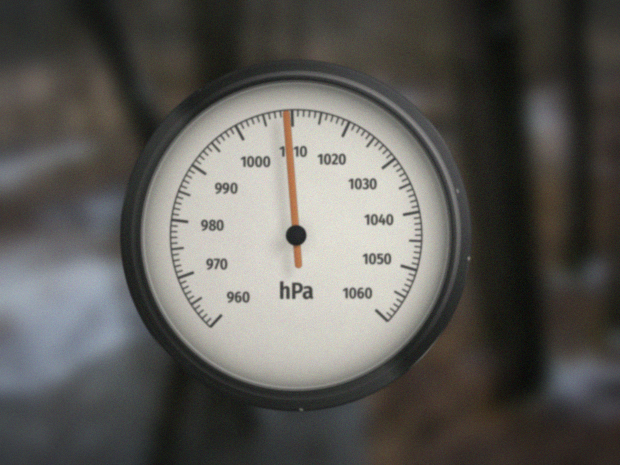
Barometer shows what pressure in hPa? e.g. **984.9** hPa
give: **1009** hPa
